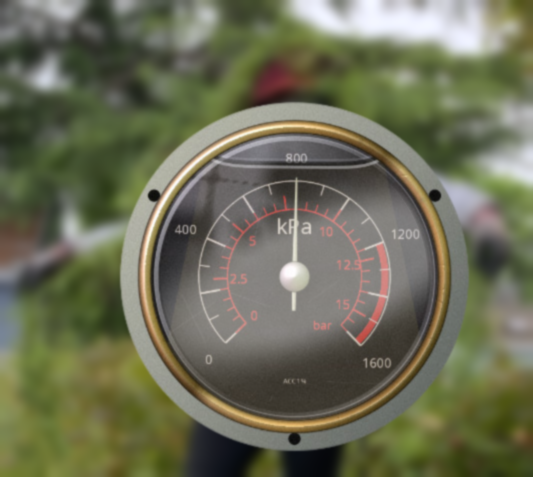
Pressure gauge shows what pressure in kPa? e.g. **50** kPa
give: **800** kPa
